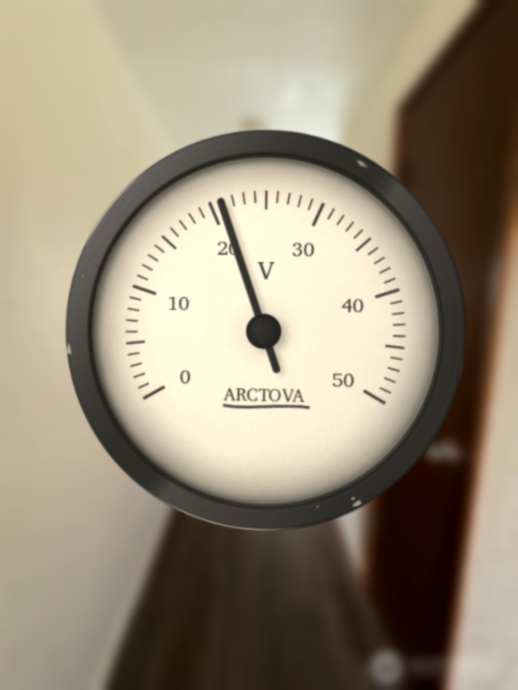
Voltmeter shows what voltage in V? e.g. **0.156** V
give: **21** V
